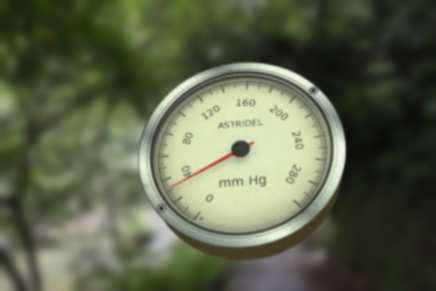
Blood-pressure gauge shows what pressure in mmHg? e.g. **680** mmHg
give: **30** mmHg
